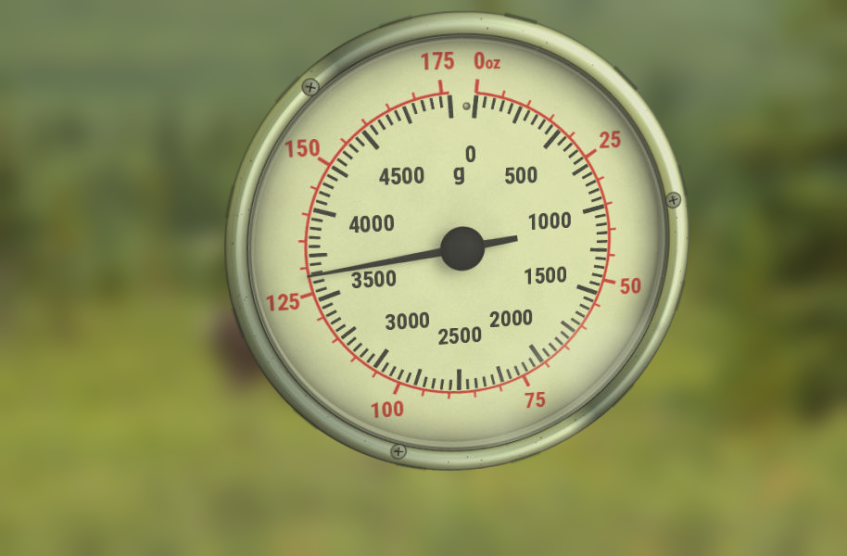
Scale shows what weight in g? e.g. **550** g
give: **3650** g
